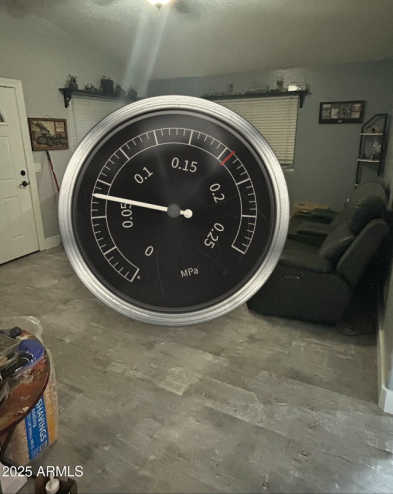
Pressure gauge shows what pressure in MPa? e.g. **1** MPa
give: **0.065** MPa
